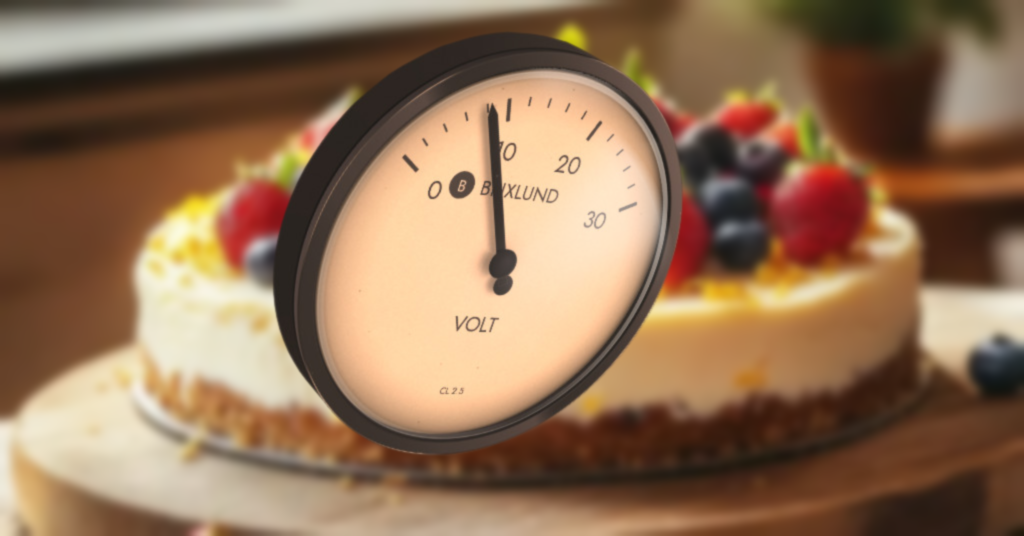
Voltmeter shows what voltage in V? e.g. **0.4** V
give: **8** V
